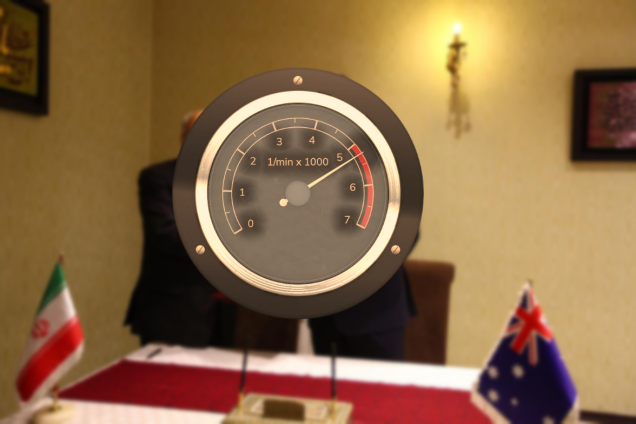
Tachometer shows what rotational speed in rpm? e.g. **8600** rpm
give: **5250** rpm
